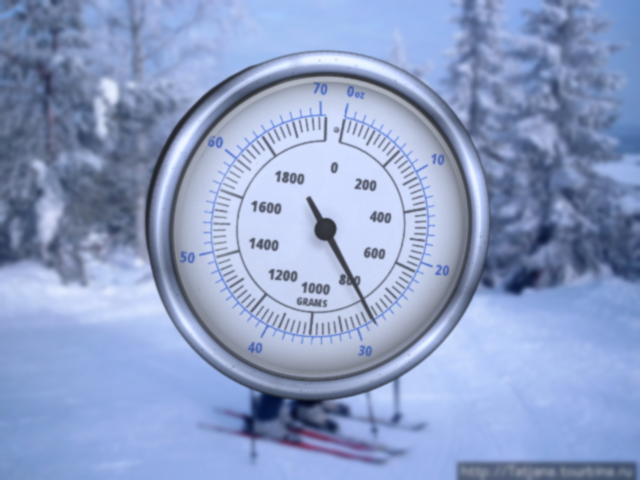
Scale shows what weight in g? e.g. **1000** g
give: **800** g
